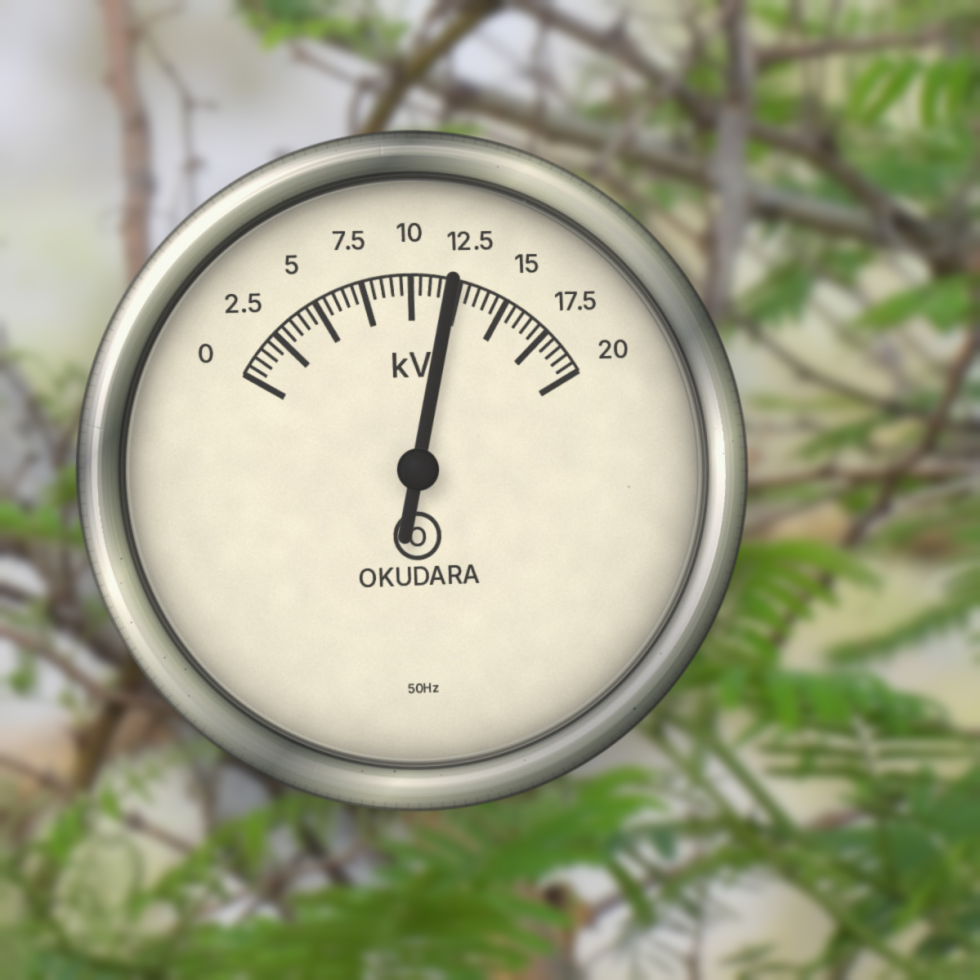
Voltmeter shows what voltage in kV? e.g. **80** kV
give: **12** kV
